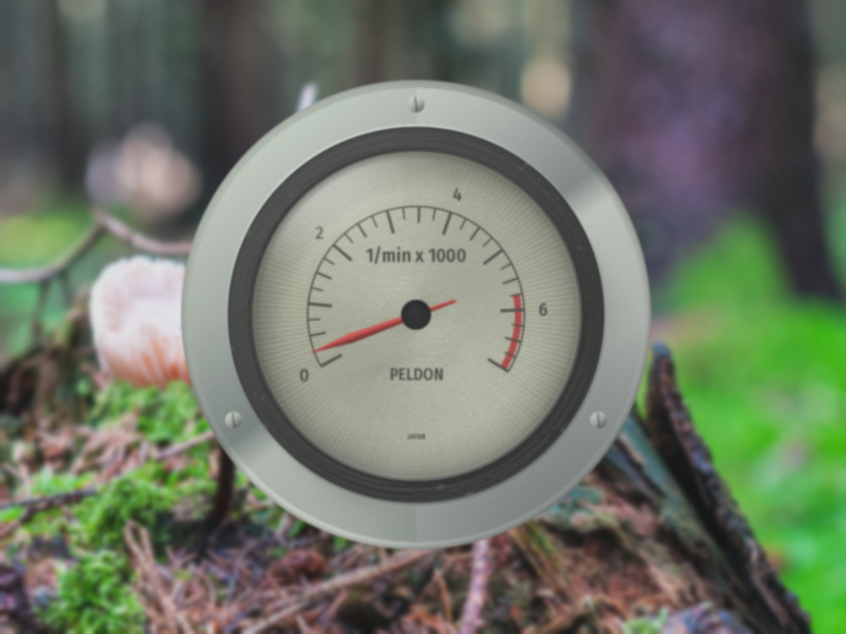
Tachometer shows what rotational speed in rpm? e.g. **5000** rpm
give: **250** rpm
